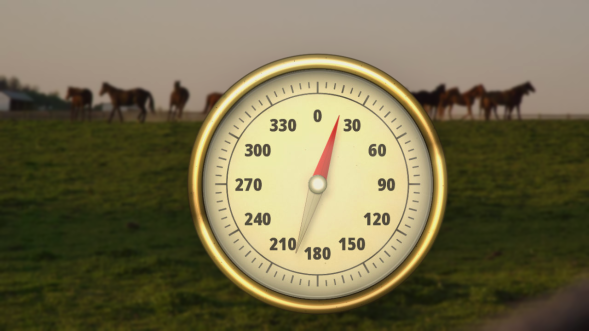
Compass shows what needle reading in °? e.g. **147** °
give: **17.5** °
